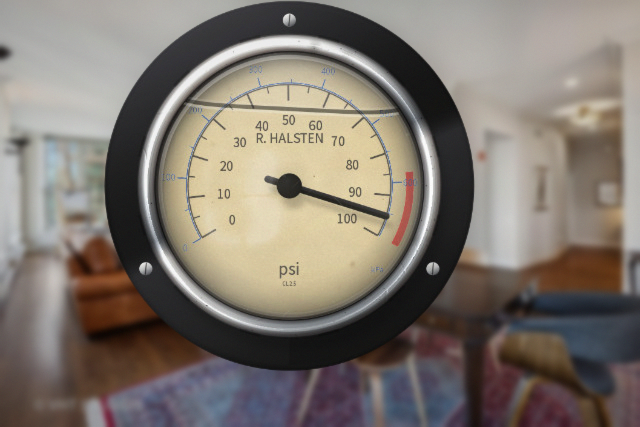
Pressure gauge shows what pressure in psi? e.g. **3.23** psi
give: **95** psi
